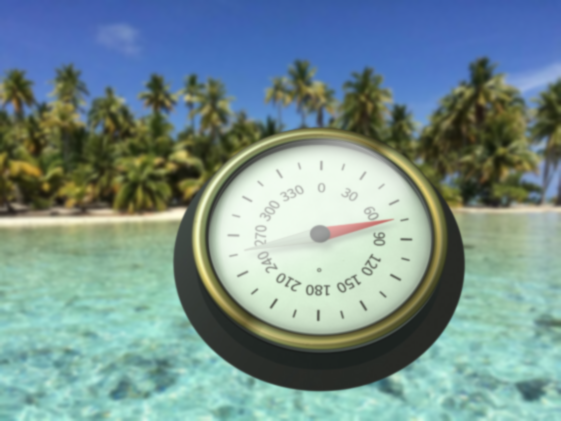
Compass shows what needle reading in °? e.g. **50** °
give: **75** °
